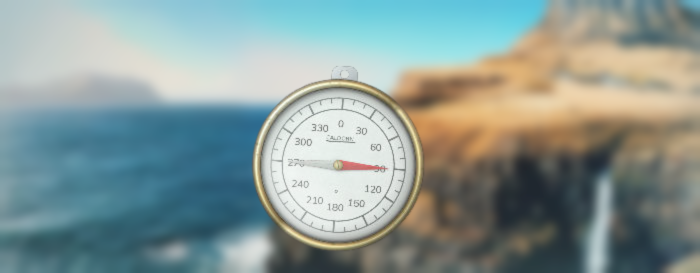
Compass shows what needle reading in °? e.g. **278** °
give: **90** °
